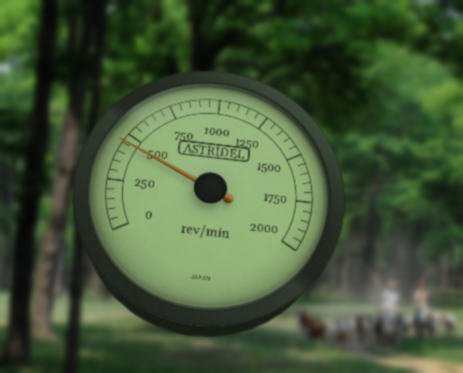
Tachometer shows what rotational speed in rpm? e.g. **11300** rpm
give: **450** rpm
